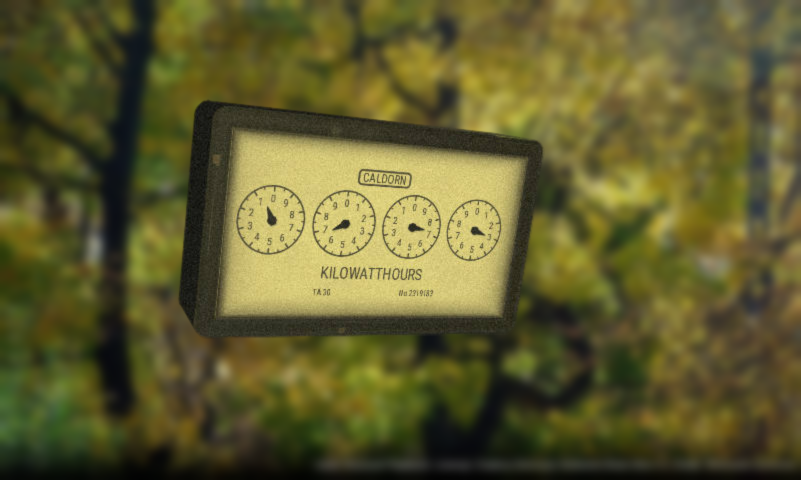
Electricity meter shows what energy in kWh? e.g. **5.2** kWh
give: **673** kWh
